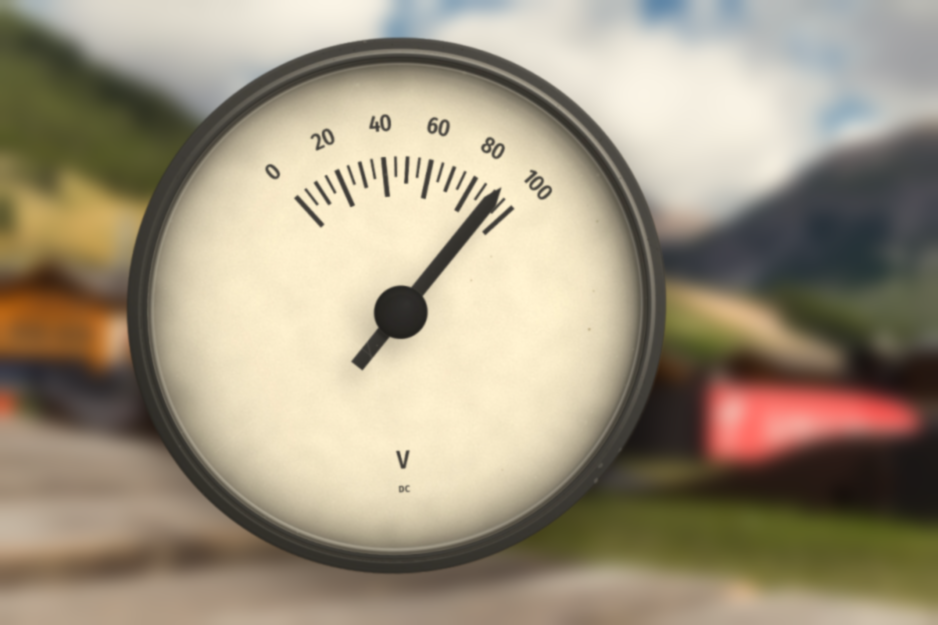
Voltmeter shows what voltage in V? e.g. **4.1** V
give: **90** V
